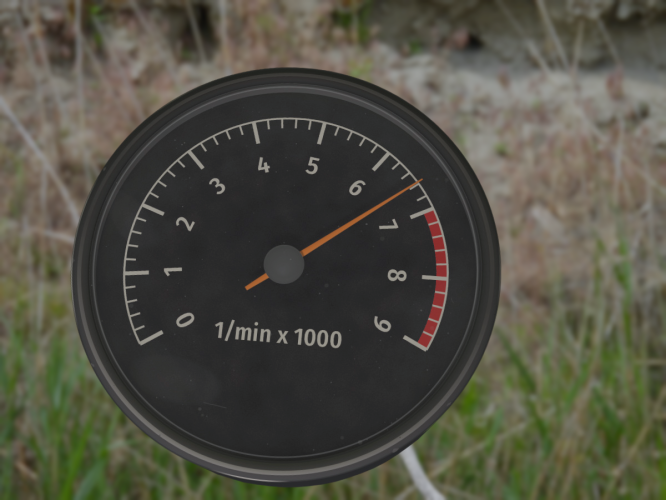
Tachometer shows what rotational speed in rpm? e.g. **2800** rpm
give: **6600** rpm
